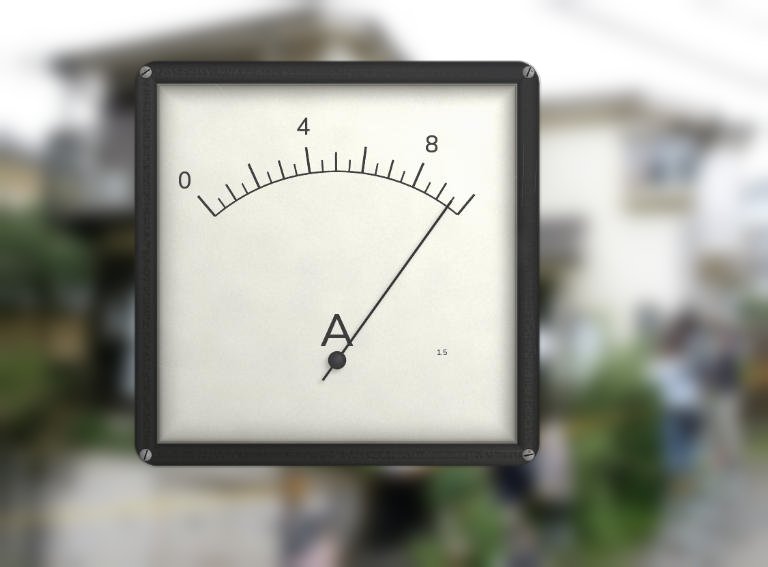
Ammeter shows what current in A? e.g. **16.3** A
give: **9.5** A
